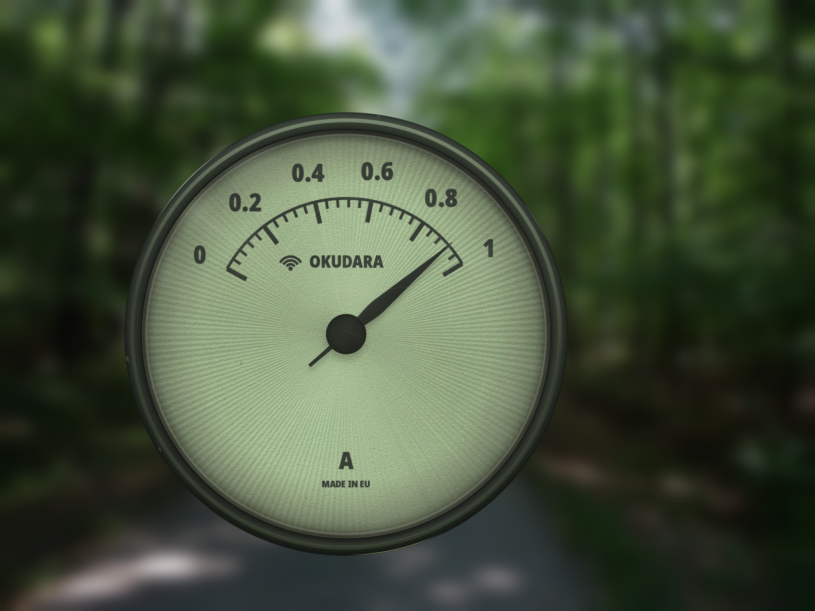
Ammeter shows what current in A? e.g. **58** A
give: **0.92** A
